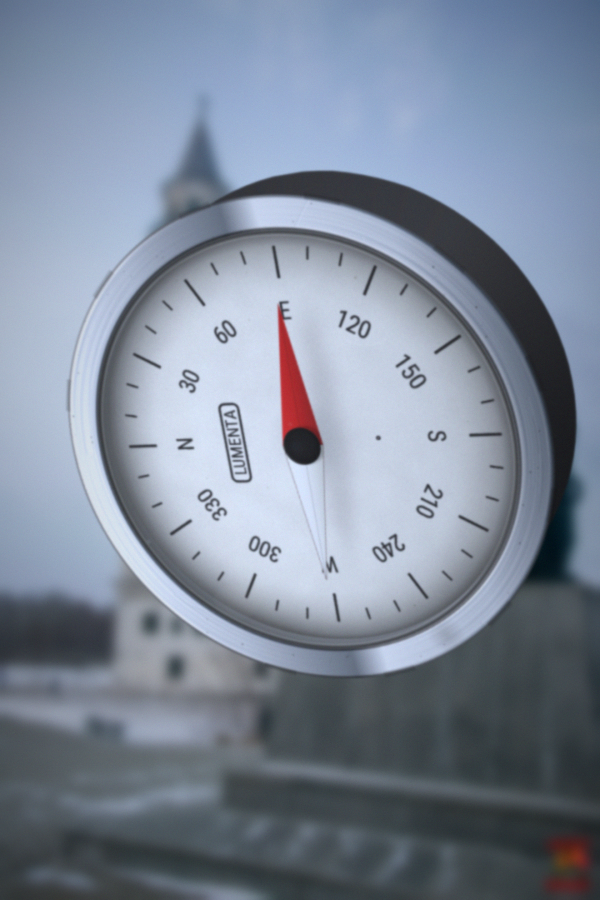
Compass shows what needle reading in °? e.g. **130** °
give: **90** °
